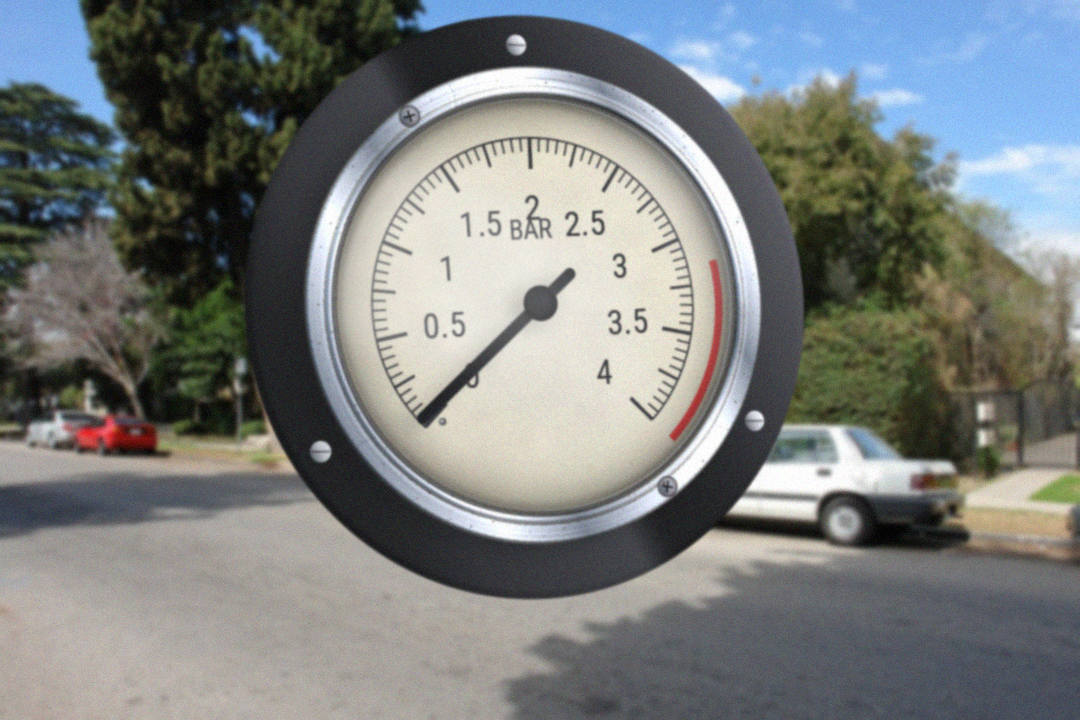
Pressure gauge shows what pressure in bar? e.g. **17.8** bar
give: **0.05** bar
